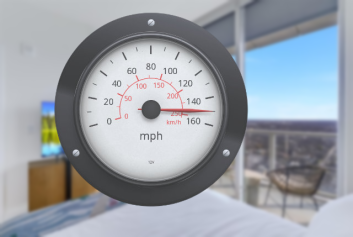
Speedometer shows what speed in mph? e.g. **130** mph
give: **150** mph
